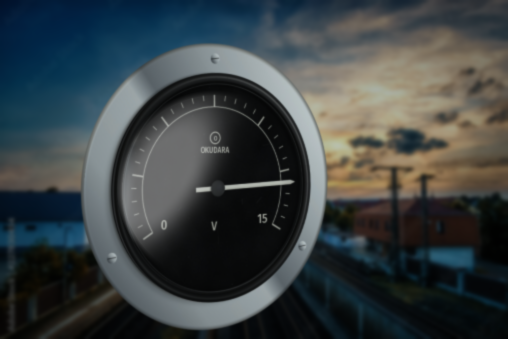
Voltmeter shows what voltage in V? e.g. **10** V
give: **13** V
